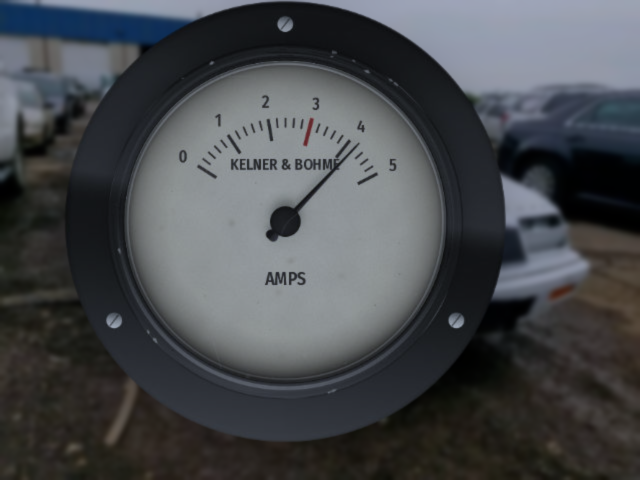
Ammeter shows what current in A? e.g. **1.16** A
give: **4.2** A
